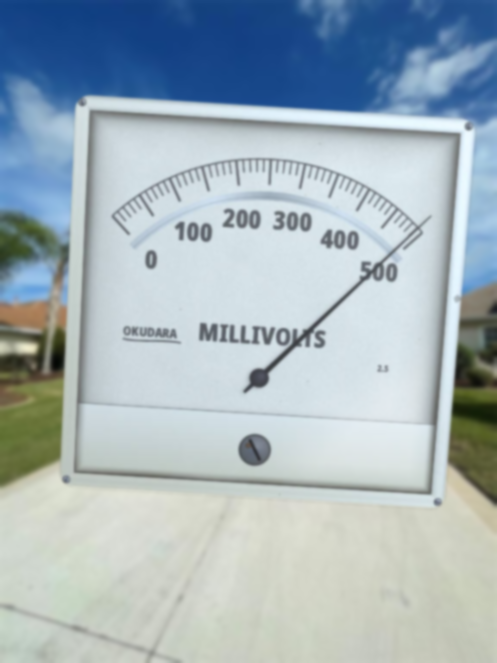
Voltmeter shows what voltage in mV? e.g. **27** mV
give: **490** mV
